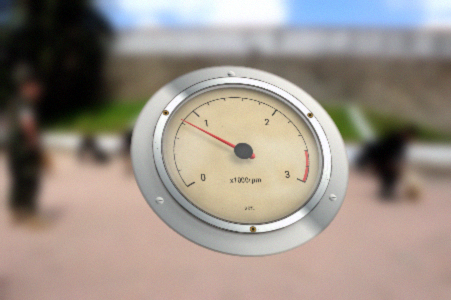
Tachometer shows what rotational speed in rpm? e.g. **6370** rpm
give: **800** rpm
